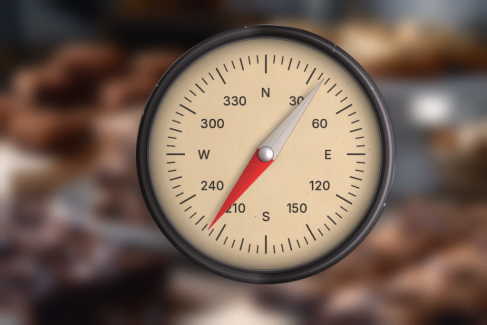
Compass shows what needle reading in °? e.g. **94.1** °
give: **217.5** °
